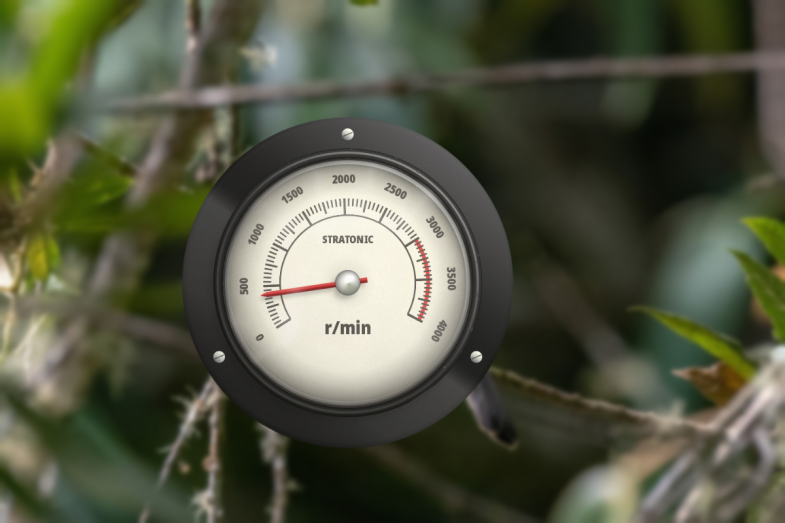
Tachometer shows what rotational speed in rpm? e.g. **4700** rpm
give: **400** rpm
